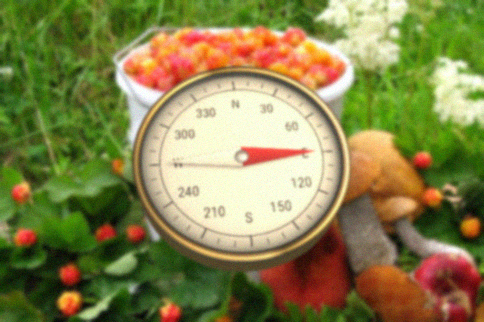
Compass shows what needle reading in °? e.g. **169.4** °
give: **90** °
